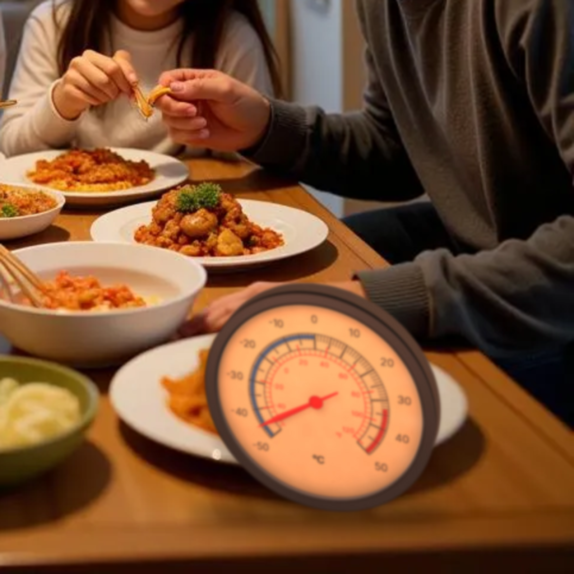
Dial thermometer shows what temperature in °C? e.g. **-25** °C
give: **-45** °C
